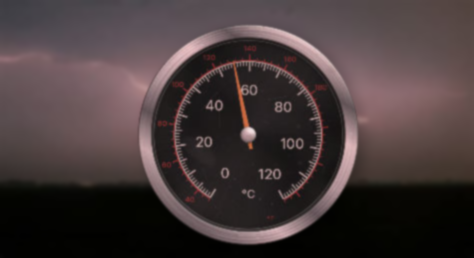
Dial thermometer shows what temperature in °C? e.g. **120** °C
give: **55** °C
